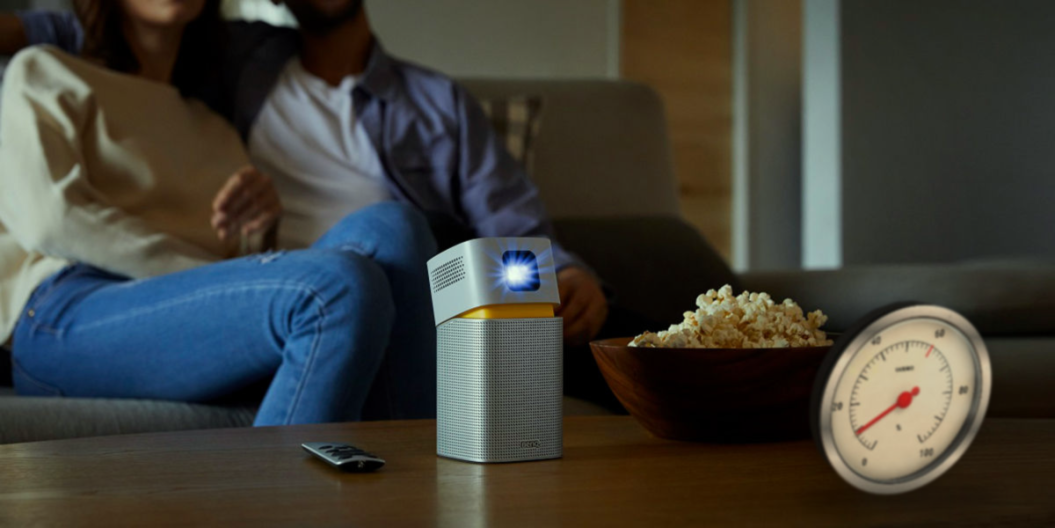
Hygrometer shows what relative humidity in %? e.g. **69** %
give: **10** %
